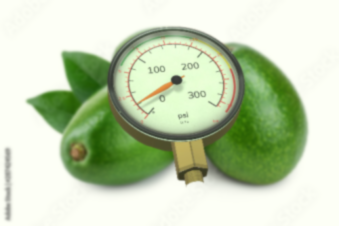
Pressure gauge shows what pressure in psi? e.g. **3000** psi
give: **20** psi
